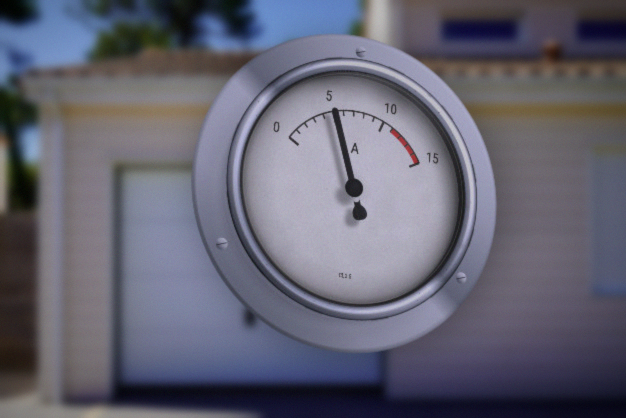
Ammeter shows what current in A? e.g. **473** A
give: **5** A
